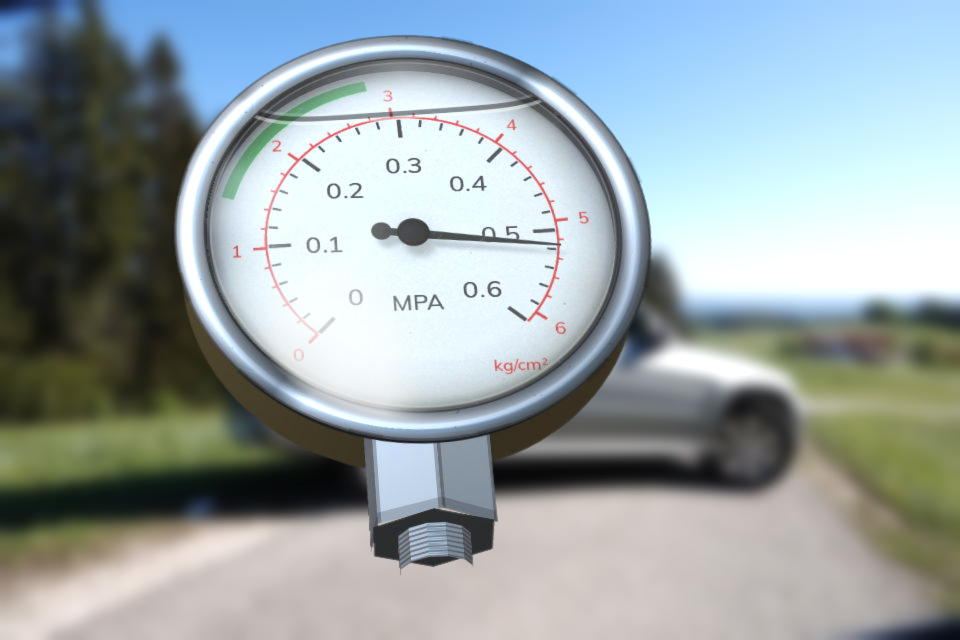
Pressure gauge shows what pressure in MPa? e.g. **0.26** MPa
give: **0.52** MPa
